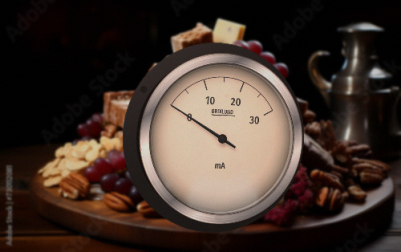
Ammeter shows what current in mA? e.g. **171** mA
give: **0** mA
